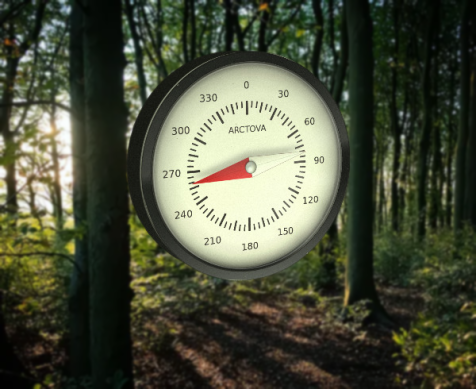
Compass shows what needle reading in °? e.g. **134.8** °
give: **260** °
